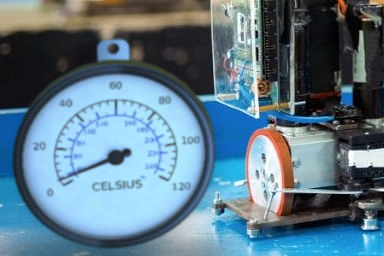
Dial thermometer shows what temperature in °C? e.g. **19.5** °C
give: **4** °C
